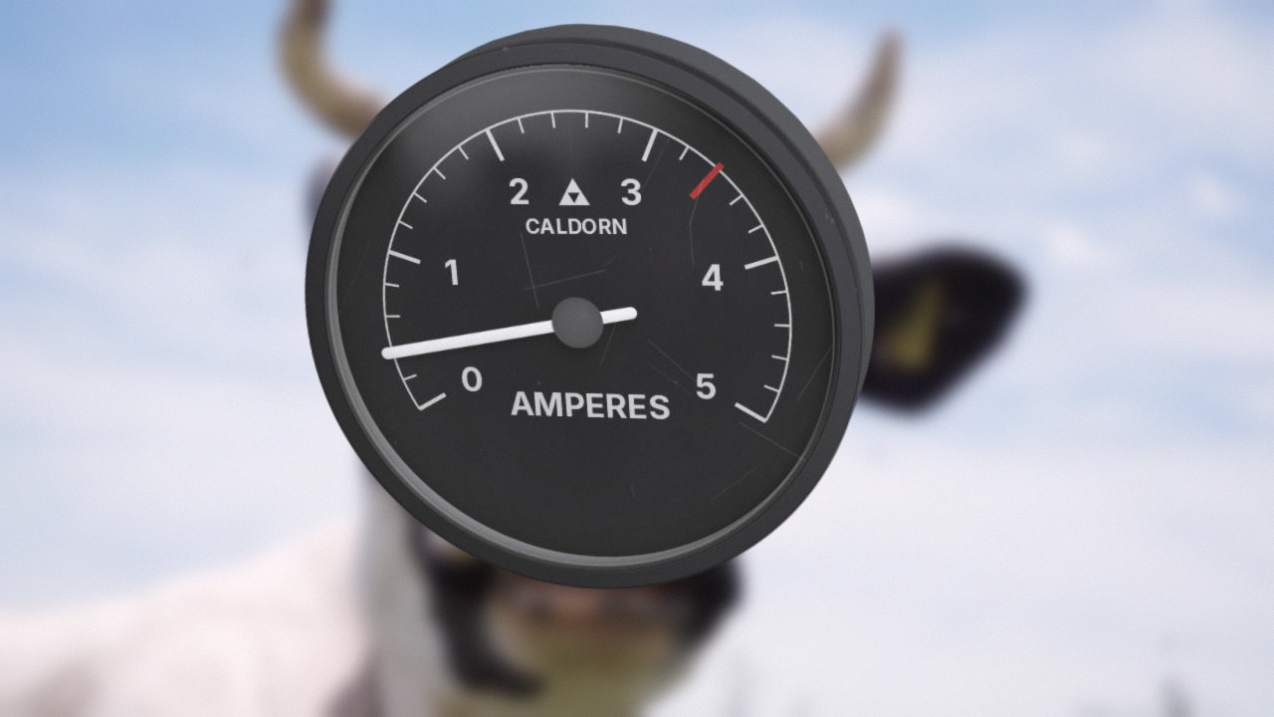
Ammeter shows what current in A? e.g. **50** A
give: **0.4** A
